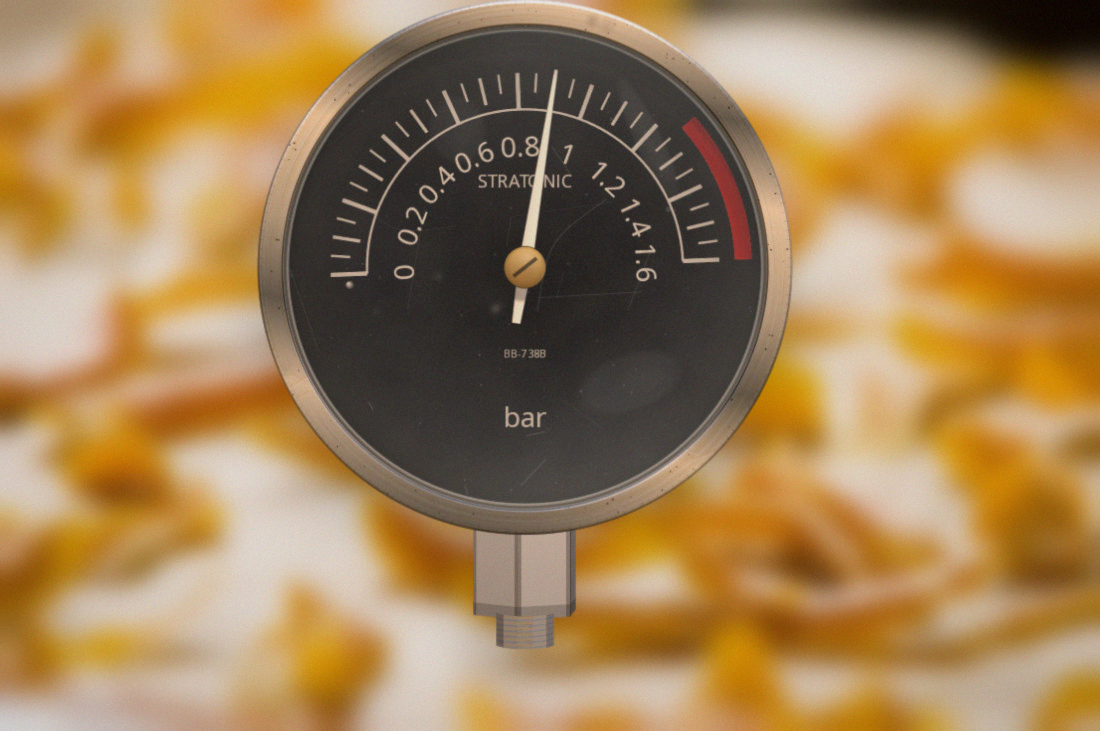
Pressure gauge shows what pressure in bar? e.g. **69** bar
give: **0.9** bar
